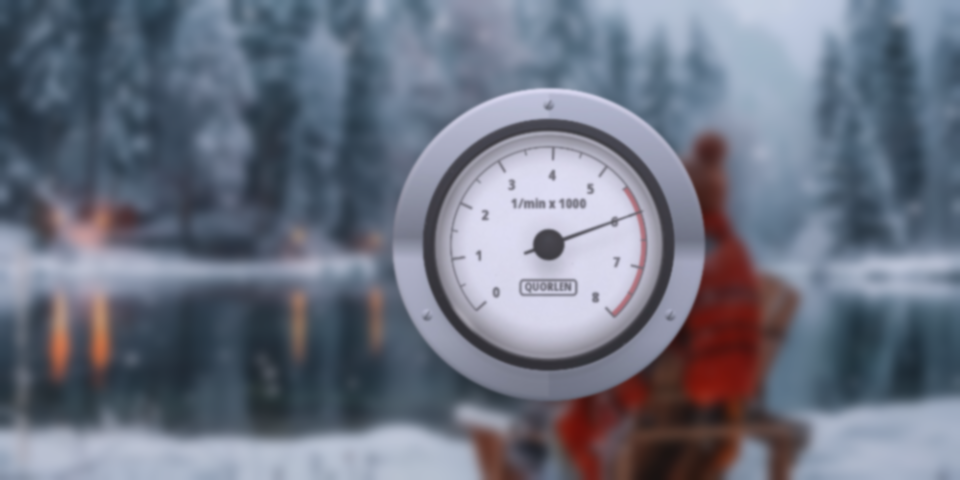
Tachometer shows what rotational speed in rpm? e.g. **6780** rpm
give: **6000** rpm
